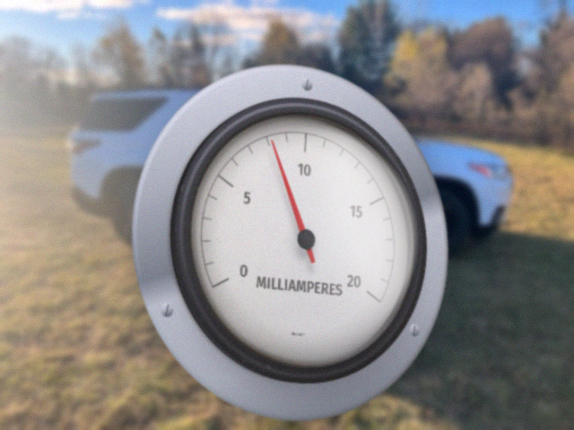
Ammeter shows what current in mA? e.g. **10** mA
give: **8** mA
